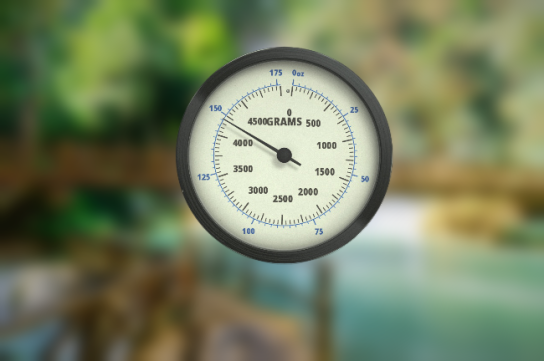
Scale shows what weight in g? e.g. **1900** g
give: **4200** g
